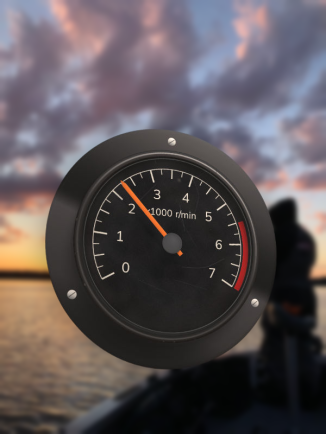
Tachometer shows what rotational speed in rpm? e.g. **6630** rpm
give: **2250** rpm
